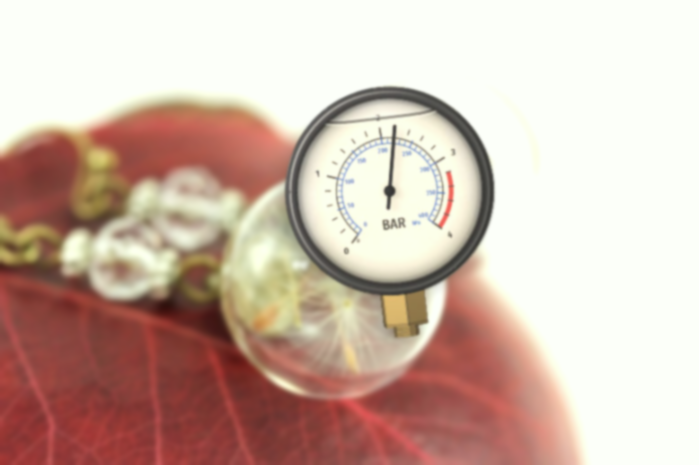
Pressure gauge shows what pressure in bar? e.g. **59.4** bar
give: **2.2** bar
